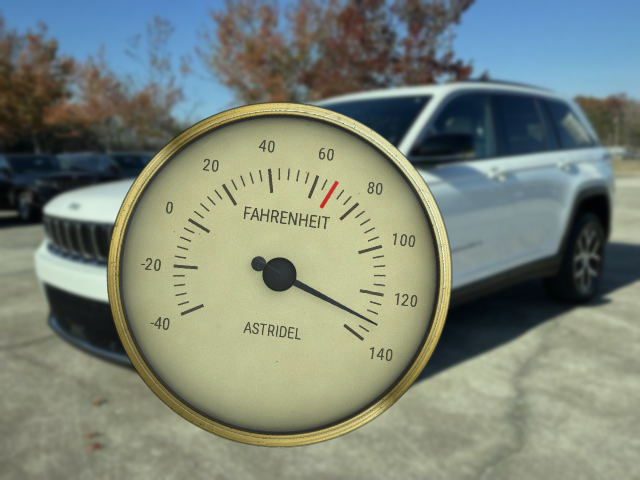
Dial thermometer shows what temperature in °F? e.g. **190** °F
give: **132** °F
